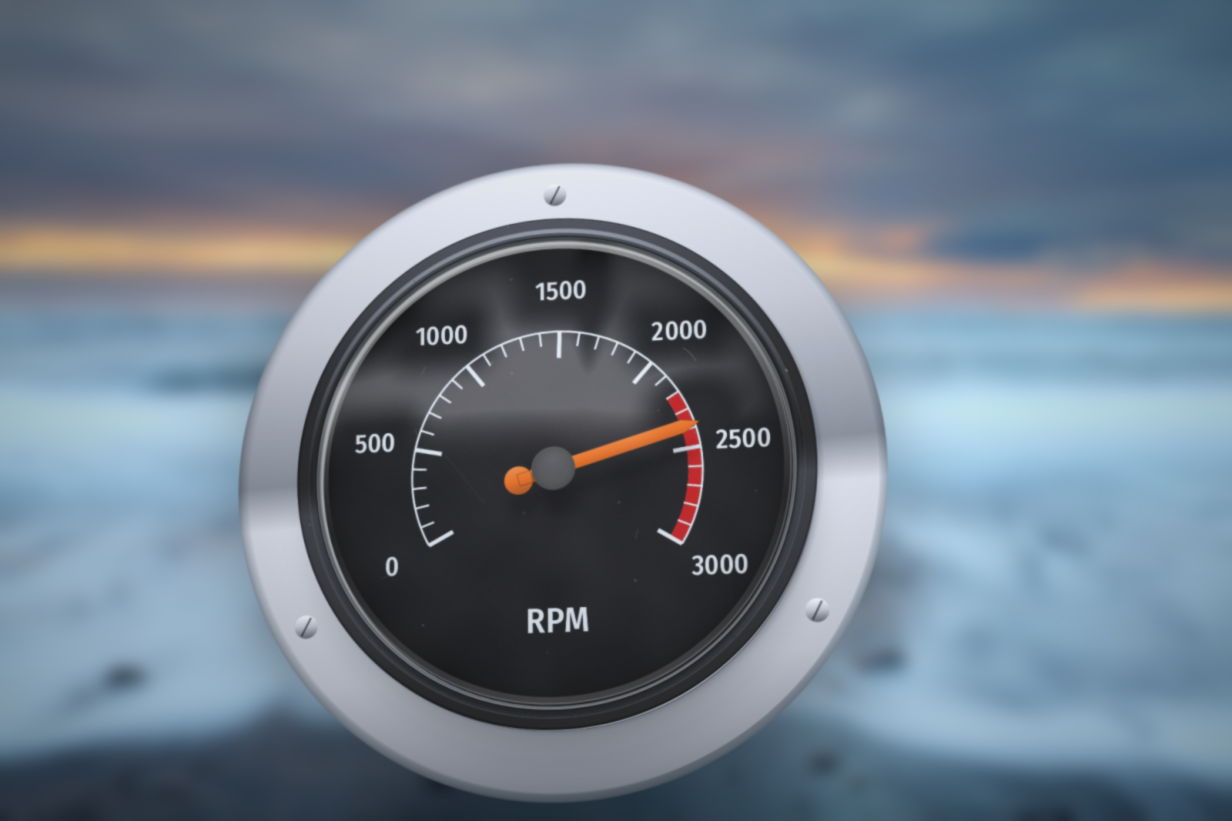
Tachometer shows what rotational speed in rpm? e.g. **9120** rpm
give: **2400** rpm
